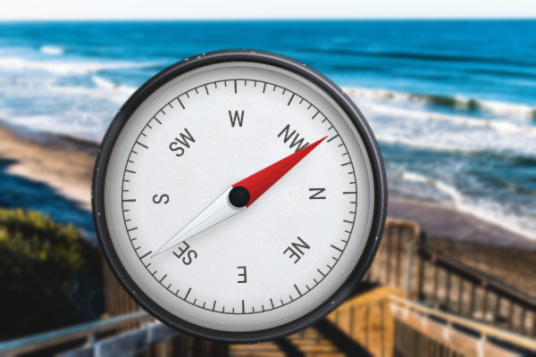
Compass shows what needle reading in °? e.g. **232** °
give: **327.5** °
